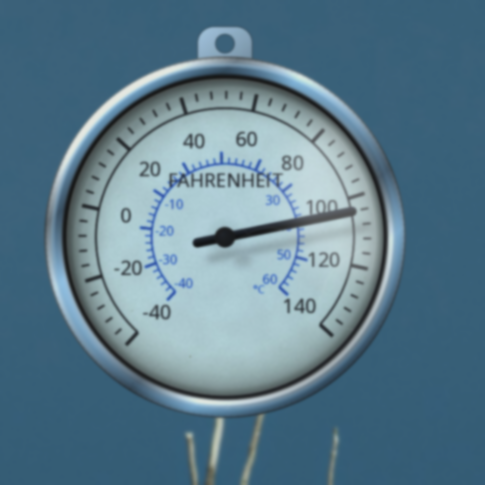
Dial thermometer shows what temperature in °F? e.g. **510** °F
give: **104** °F
